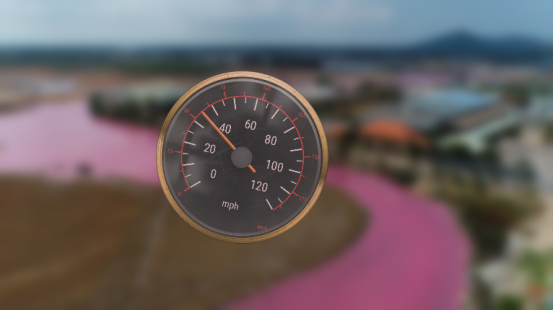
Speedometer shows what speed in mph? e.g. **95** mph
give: **35** mph
